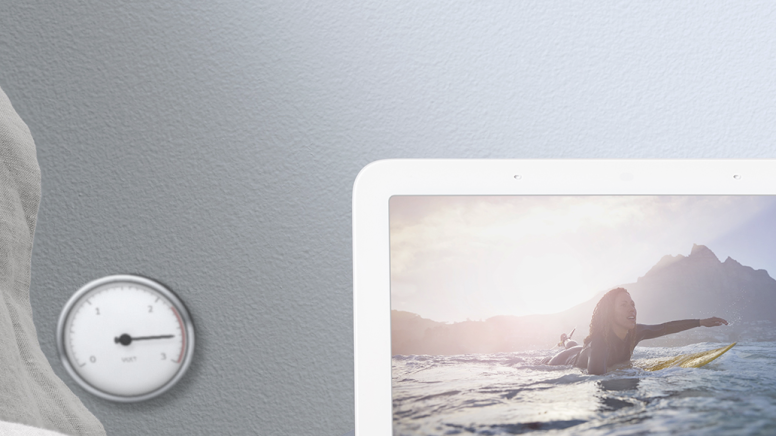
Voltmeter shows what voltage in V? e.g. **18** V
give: **2.6** V
